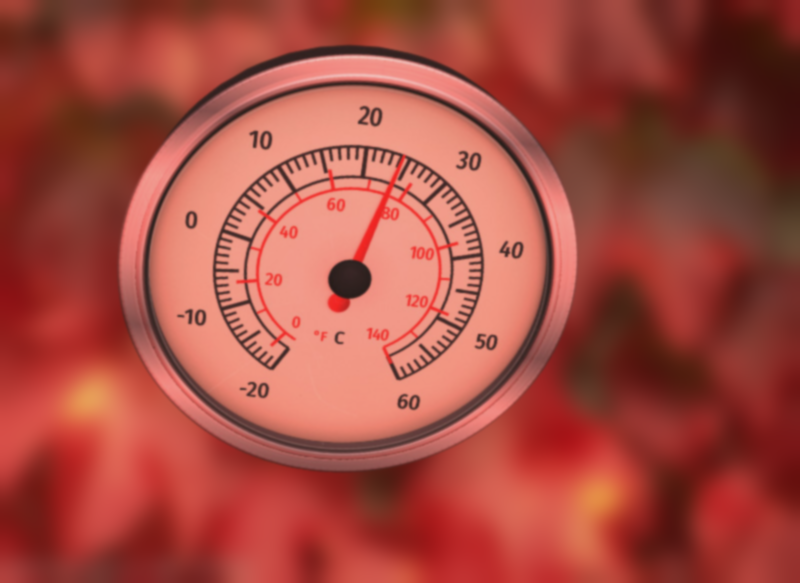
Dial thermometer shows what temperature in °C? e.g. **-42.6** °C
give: **24** °C
